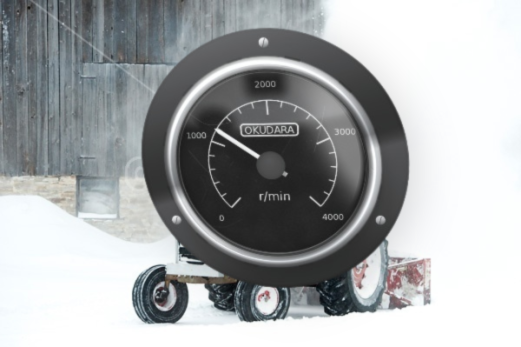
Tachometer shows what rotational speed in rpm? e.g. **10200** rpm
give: **1200** rpm
